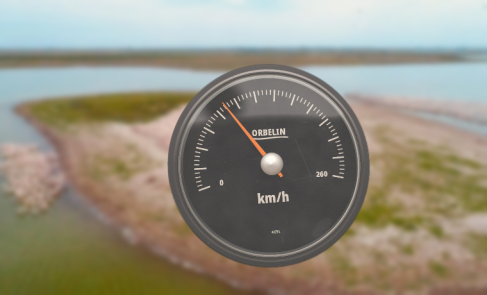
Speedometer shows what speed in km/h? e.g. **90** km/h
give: **88** km/h
